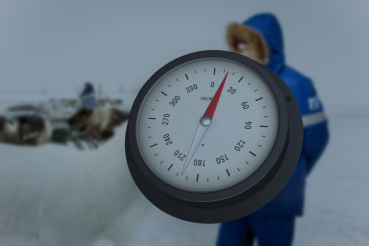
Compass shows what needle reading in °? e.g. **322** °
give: **15** °
